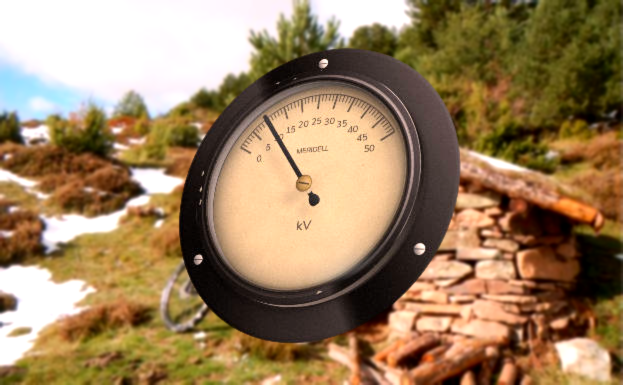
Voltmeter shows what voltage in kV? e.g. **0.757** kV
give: **10** kV
